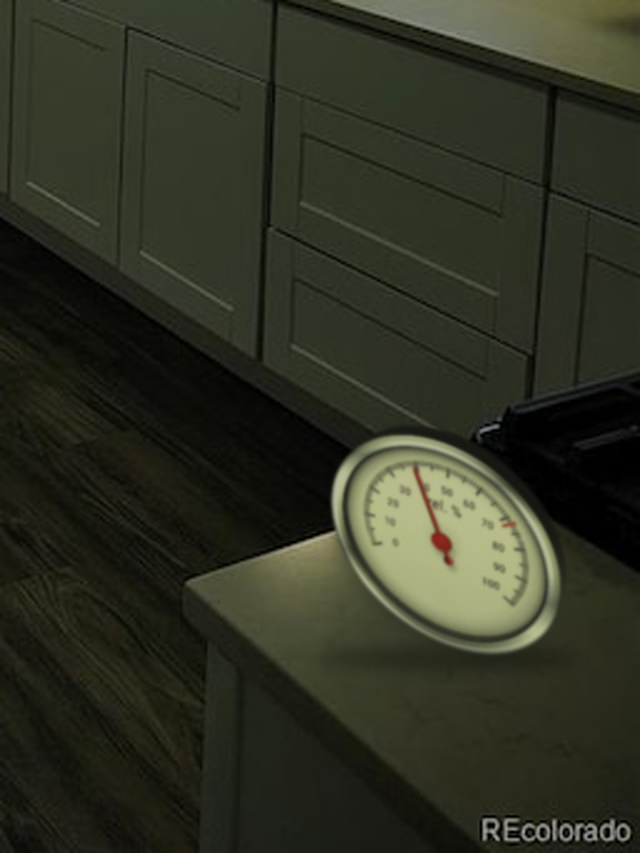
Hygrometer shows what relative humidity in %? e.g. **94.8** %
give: **40** %
